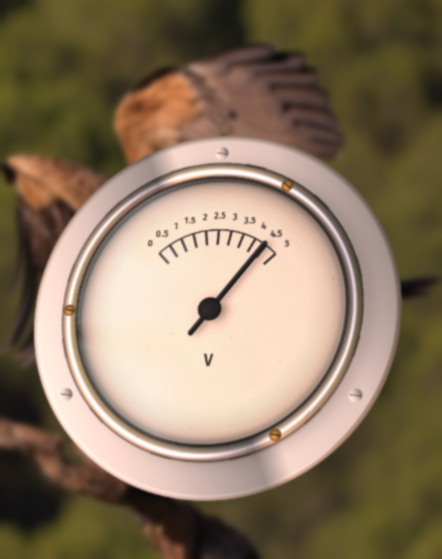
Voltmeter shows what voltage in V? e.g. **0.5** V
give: **4.5** V
